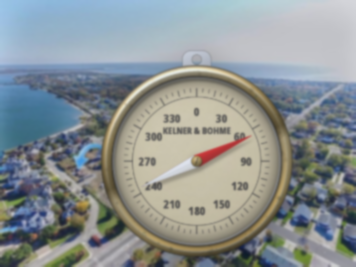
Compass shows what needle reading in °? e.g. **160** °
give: **65** °
